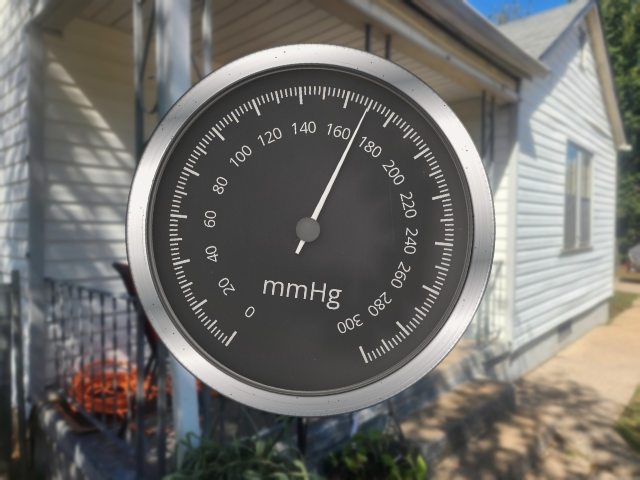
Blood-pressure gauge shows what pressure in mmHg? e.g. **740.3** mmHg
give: **170** mmHg
